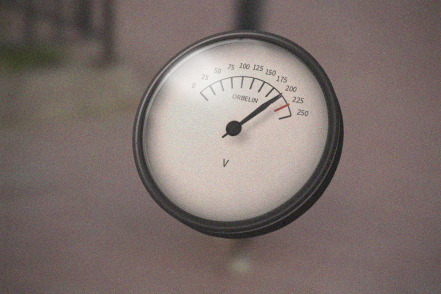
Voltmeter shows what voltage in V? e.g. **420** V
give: **200** V
